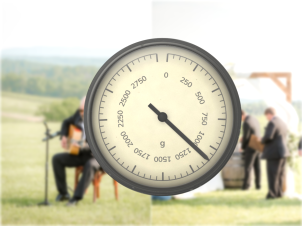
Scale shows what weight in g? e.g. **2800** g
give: **1100** g
